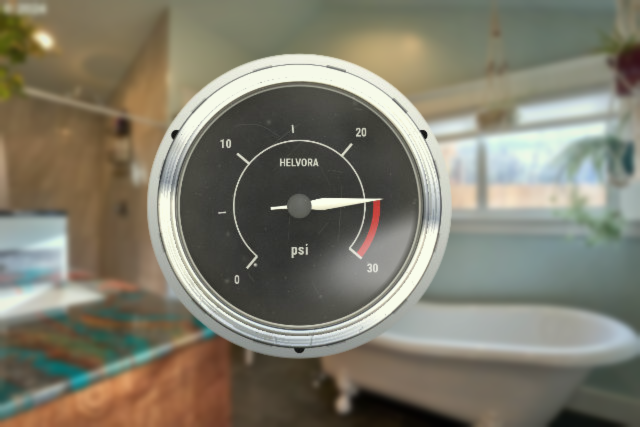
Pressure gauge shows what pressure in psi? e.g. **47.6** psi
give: **25** psi
